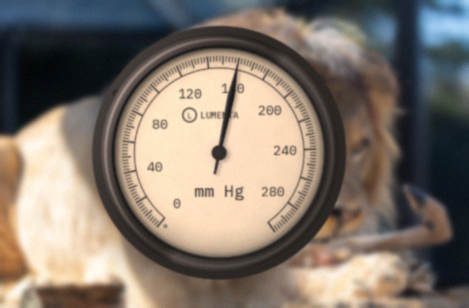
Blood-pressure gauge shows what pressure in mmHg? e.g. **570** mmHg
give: **160** mmHg
